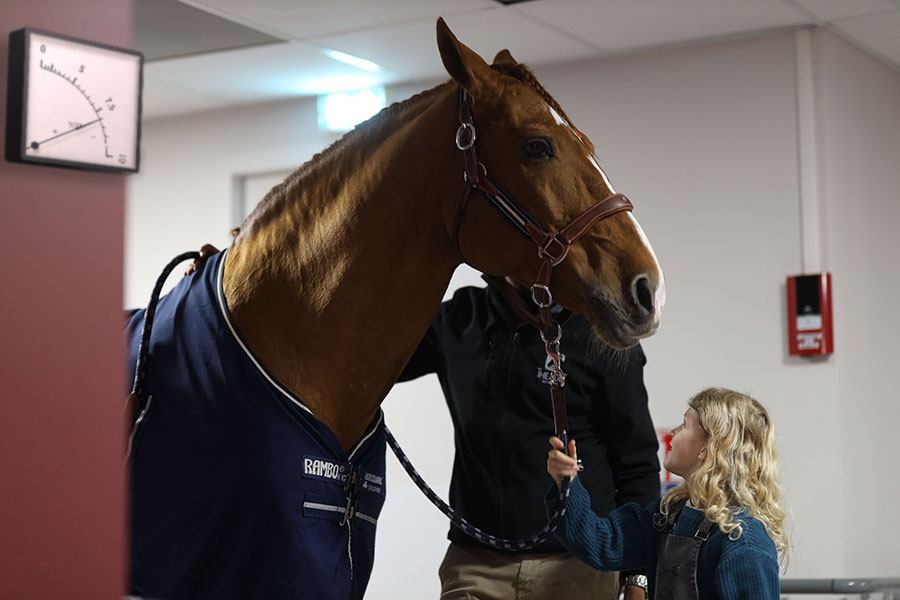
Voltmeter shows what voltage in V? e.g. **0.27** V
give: **8** V
